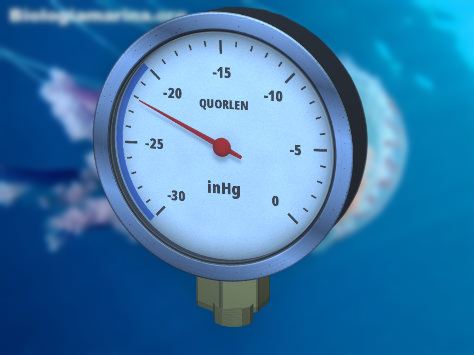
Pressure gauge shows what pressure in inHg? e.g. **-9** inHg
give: **-22** inHg
